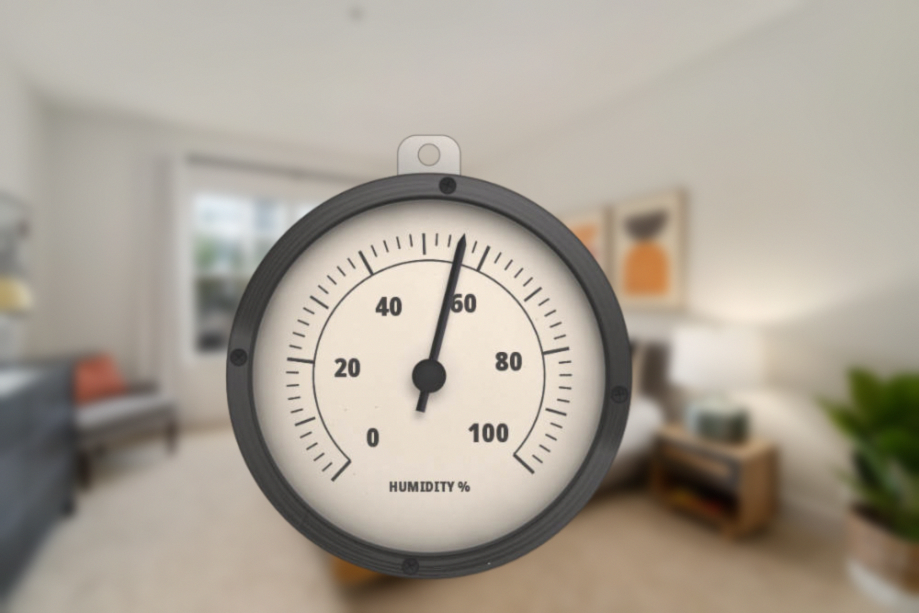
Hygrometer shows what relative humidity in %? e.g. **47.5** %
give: **56** %
